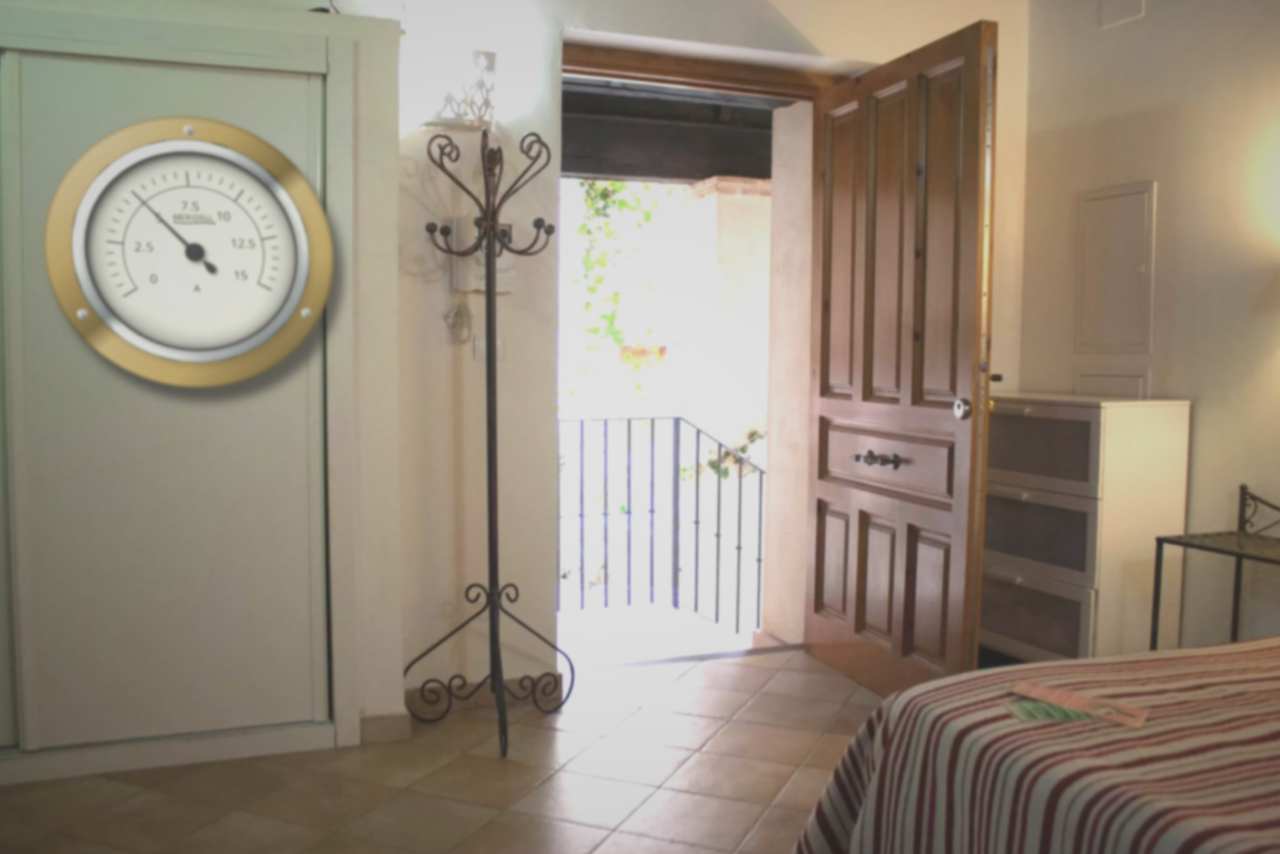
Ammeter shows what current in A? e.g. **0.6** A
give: **5** A
